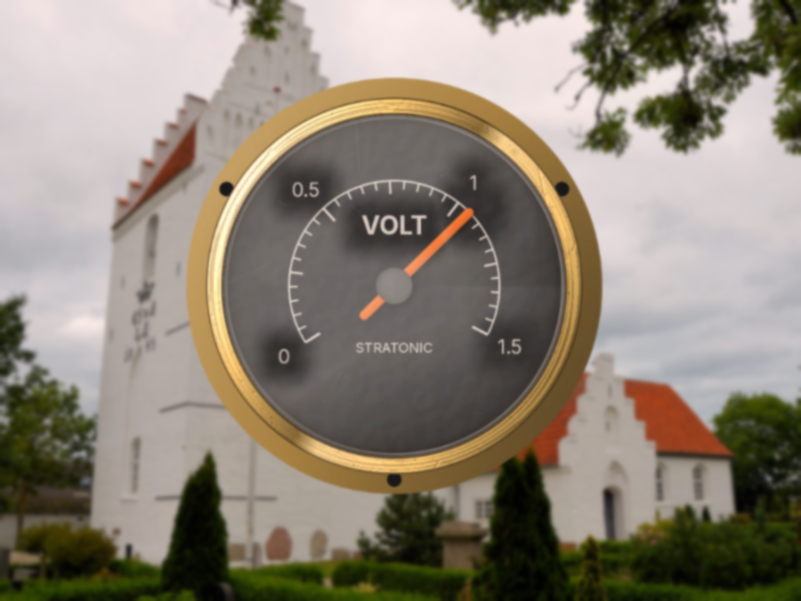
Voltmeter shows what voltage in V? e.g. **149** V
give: **1.05** V
